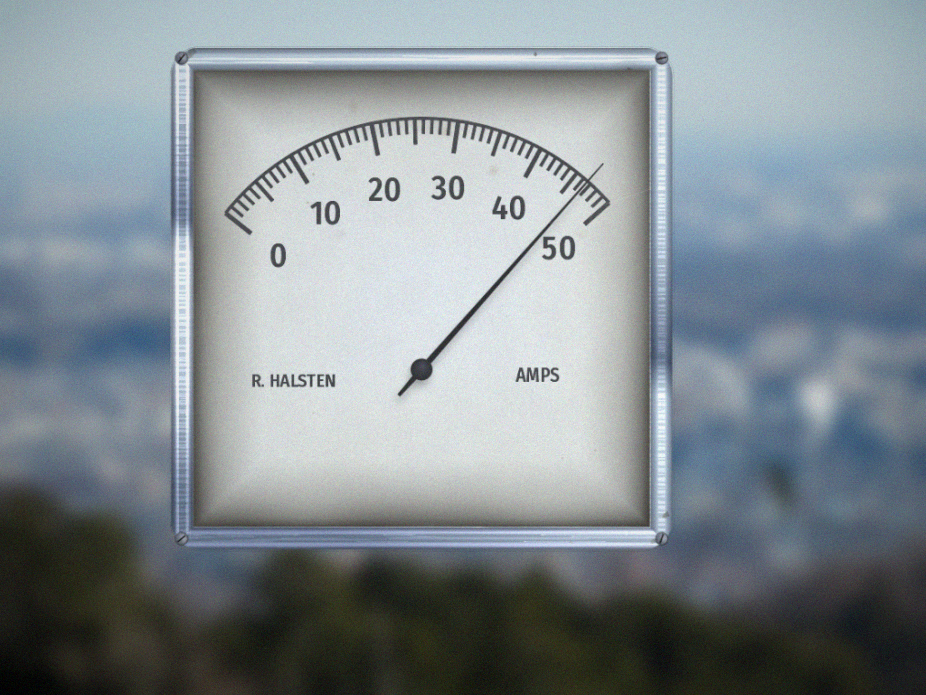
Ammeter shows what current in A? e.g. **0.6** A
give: **46.5** A
